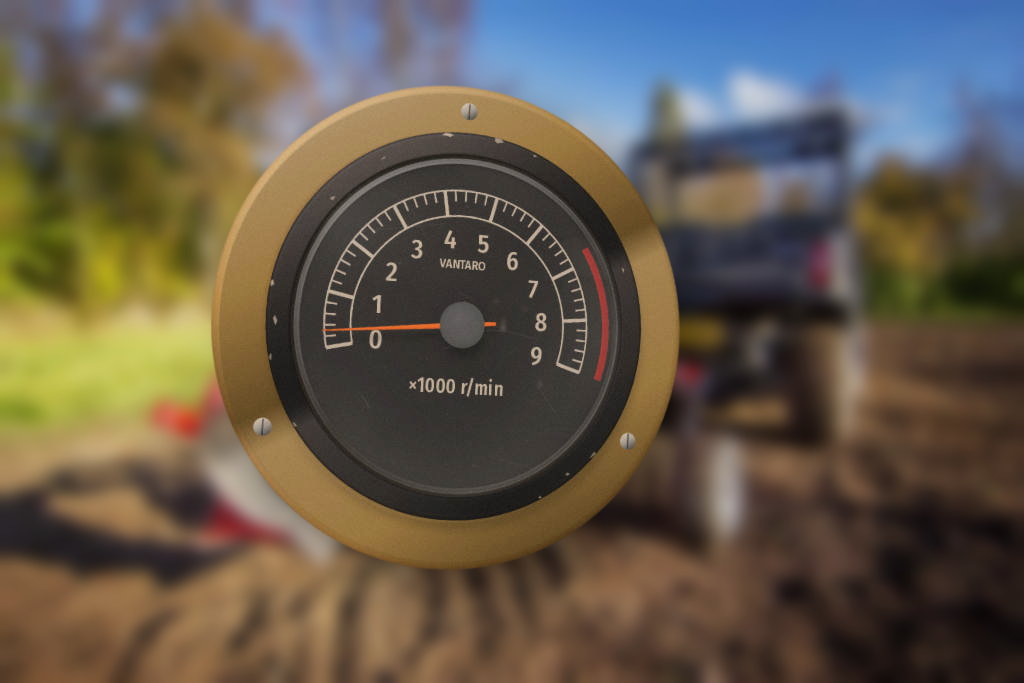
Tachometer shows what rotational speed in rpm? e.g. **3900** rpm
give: **300** rpm
